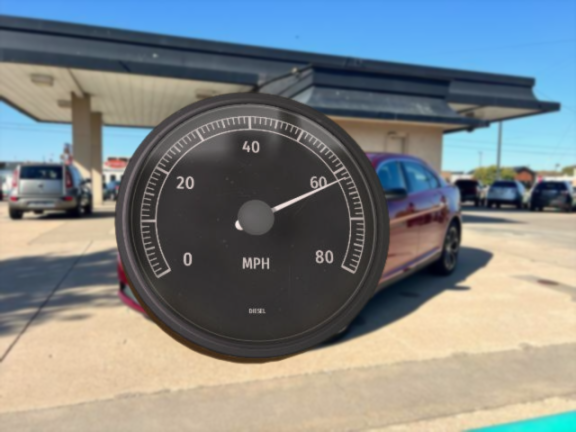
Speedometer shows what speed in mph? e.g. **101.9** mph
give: **62** mph
